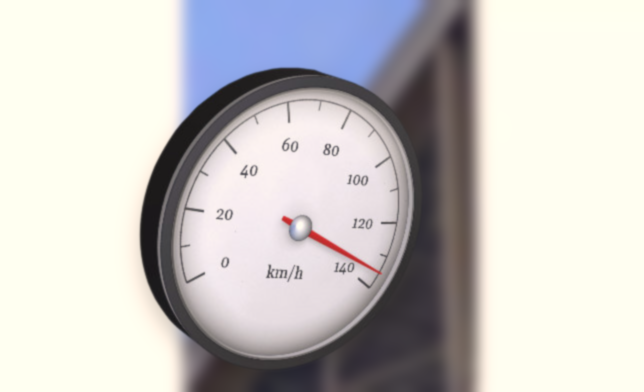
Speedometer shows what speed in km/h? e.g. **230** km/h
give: **135** km/h
